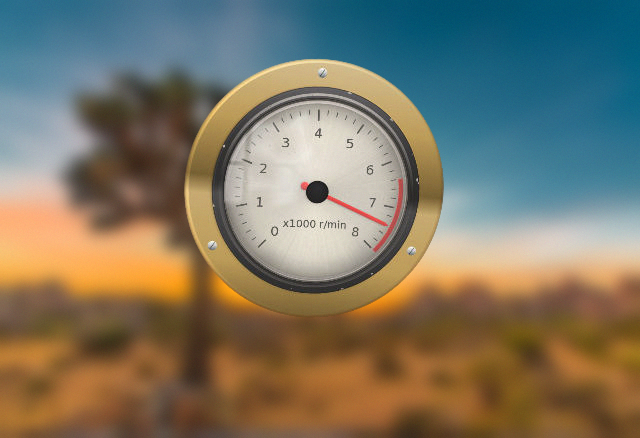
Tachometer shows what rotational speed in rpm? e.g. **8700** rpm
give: **7400** rpm
